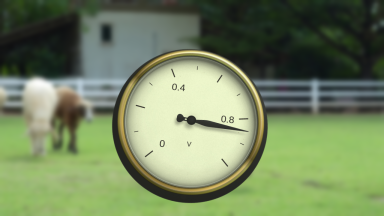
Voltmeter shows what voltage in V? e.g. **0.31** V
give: **0.85** V
